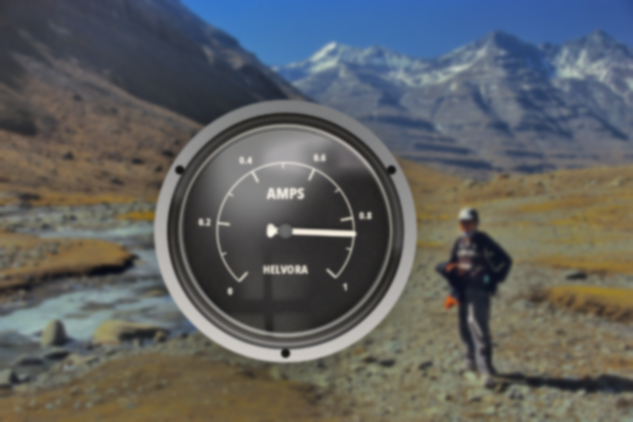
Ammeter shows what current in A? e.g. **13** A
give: **0.85** A
